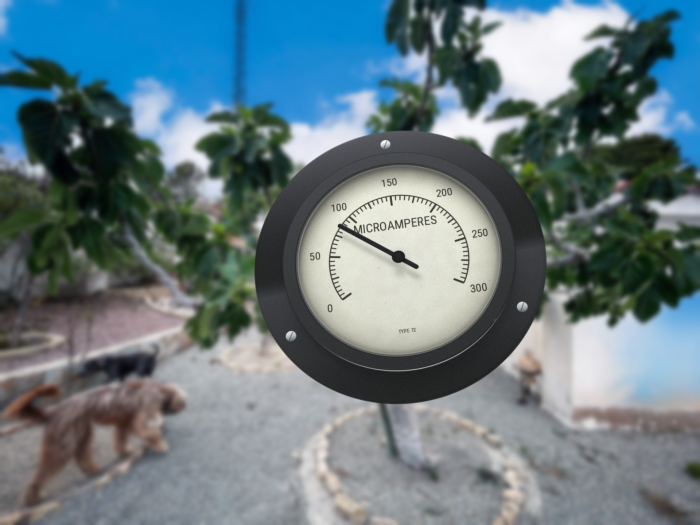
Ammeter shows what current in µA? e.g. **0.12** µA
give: **85** µA
